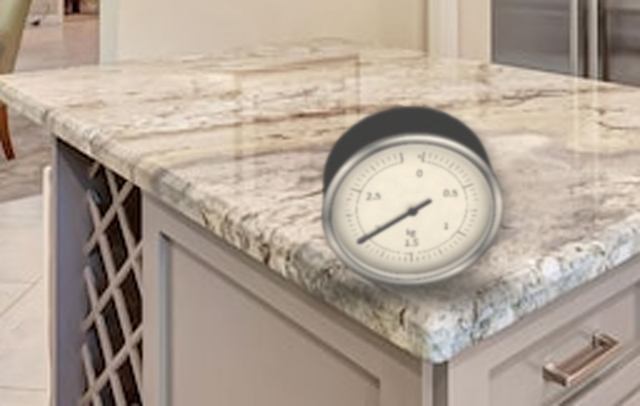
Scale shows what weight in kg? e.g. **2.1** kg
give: **2** kg
